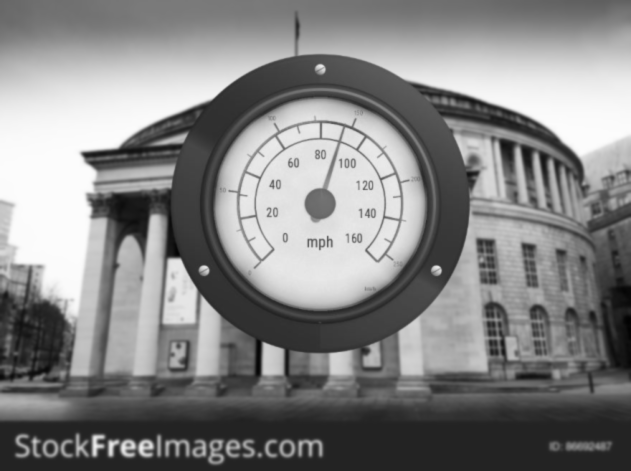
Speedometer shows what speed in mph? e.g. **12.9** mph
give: **90** mph
